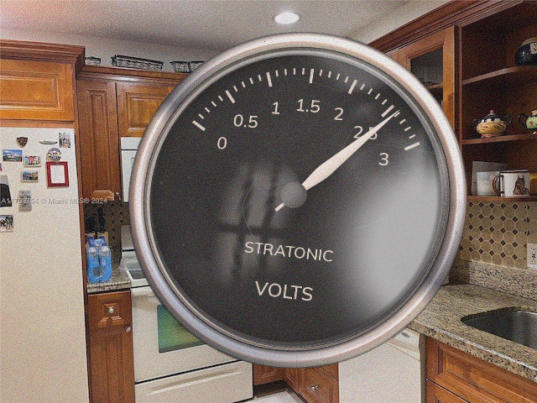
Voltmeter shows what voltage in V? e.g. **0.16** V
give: **2.6** V
